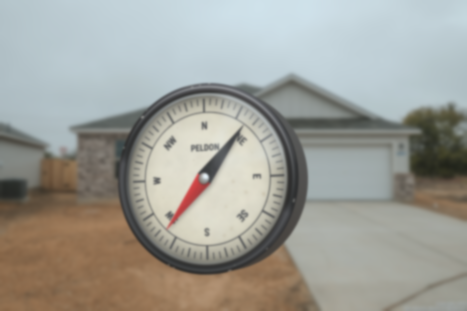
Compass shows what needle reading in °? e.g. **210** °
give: **220** °
